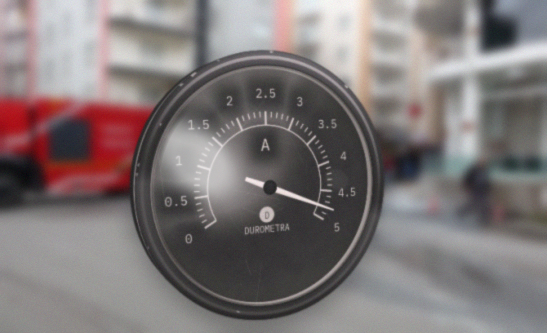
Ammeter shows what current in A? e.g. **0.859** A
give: **4.8** A
